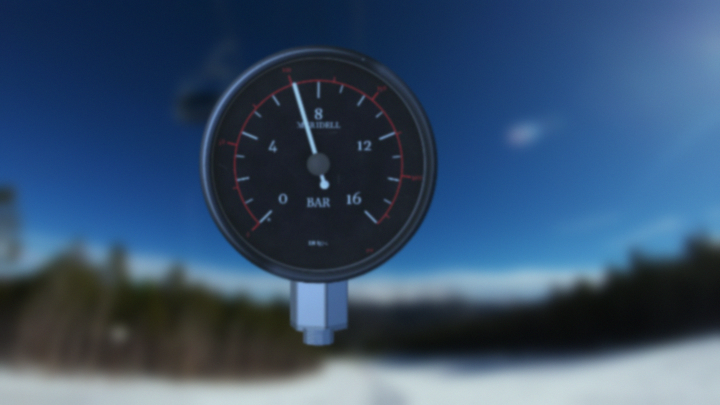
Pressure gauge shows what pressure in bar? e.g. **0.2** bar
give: **7** bar
